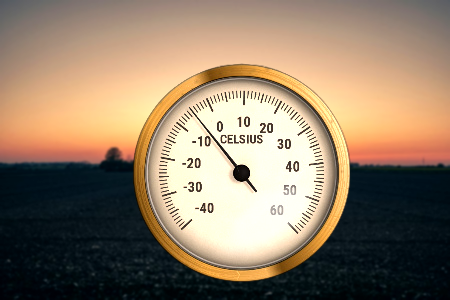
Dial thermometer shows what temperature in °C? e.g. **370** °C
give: **-5** °C
